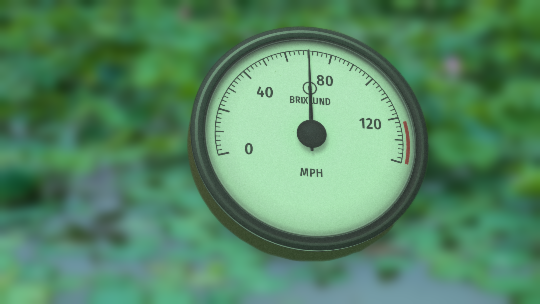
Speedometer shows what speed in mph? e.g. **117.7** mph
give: **70** mph
